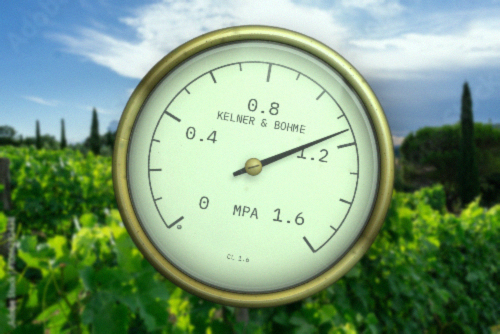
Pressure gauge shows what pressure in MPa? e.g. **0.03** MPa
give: **1.15** MPa
